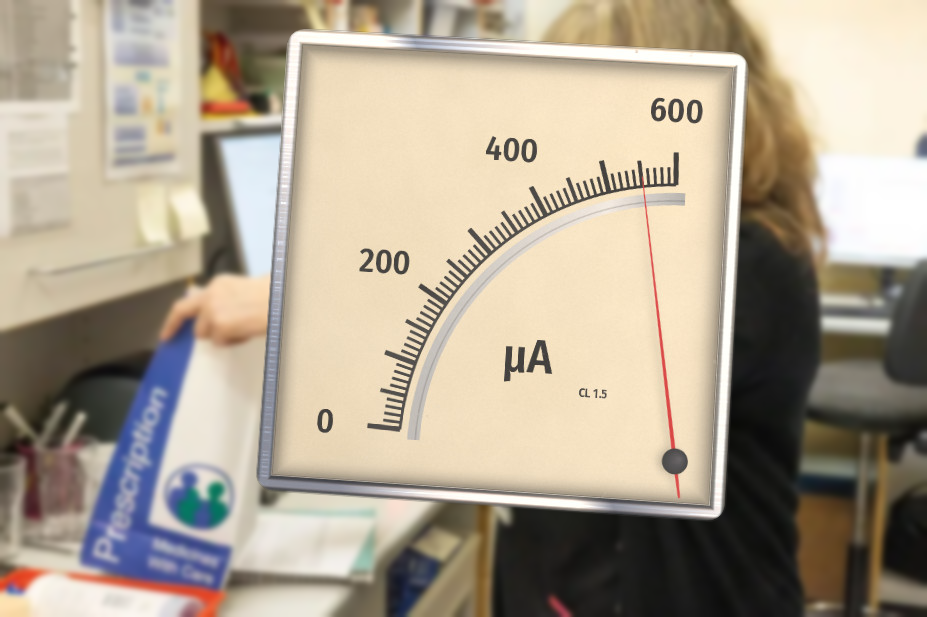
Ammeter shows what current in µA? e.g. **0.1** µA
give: **550** µA
